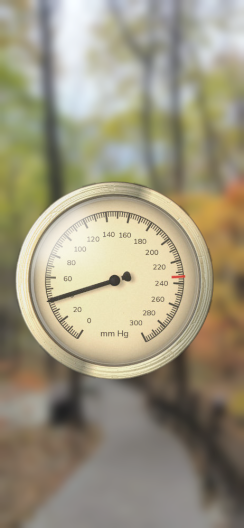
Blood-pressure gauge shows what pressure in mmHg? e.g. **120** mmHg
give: **40** mmHg
